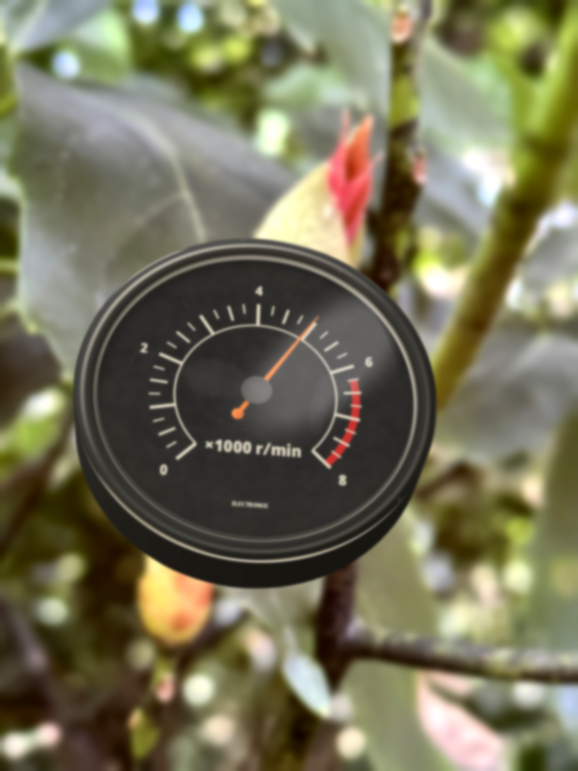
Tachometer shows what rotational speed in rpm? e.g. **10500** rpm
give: **5000** rpm
